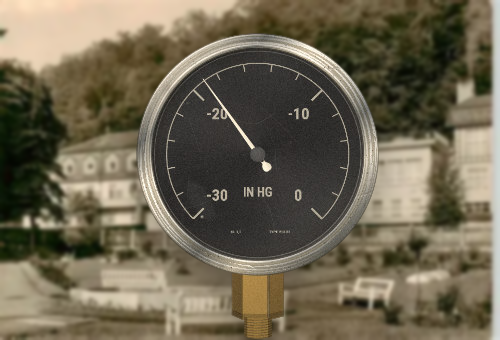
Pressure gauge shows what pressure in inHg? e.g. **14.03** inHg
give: **-19** inHg
